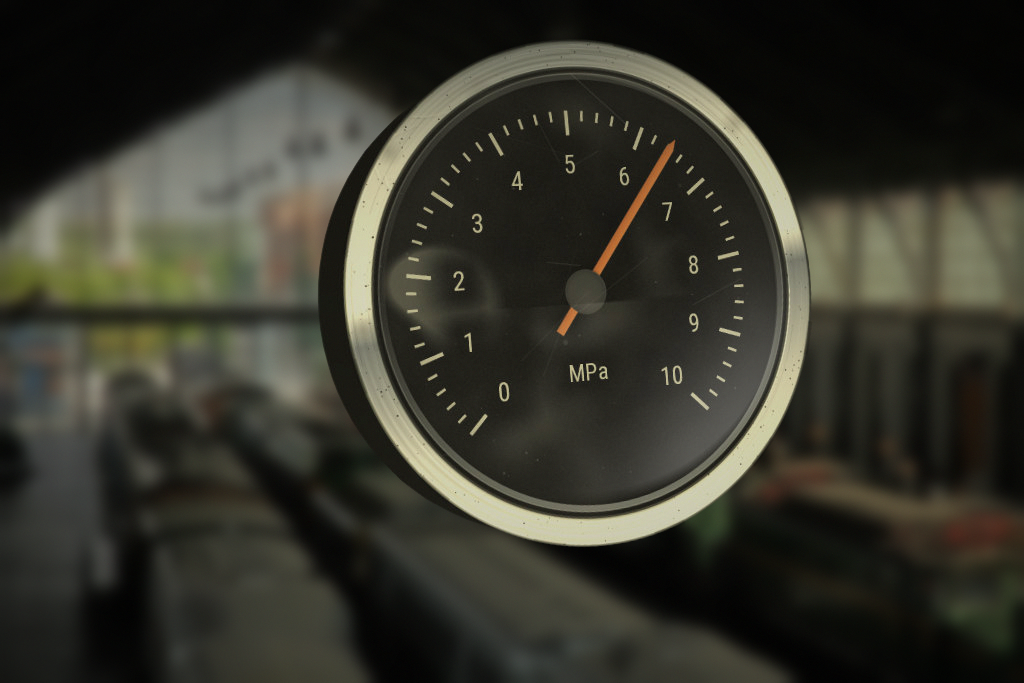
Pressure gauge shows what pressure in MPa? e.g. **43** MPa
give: **6.4** MPa
